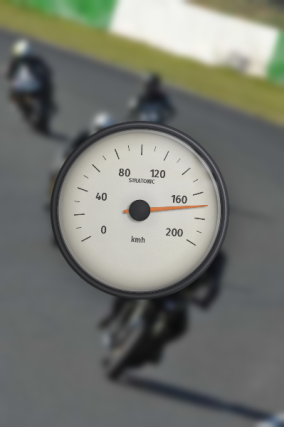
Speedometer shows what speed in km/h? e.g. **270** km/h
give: **170** km/h
